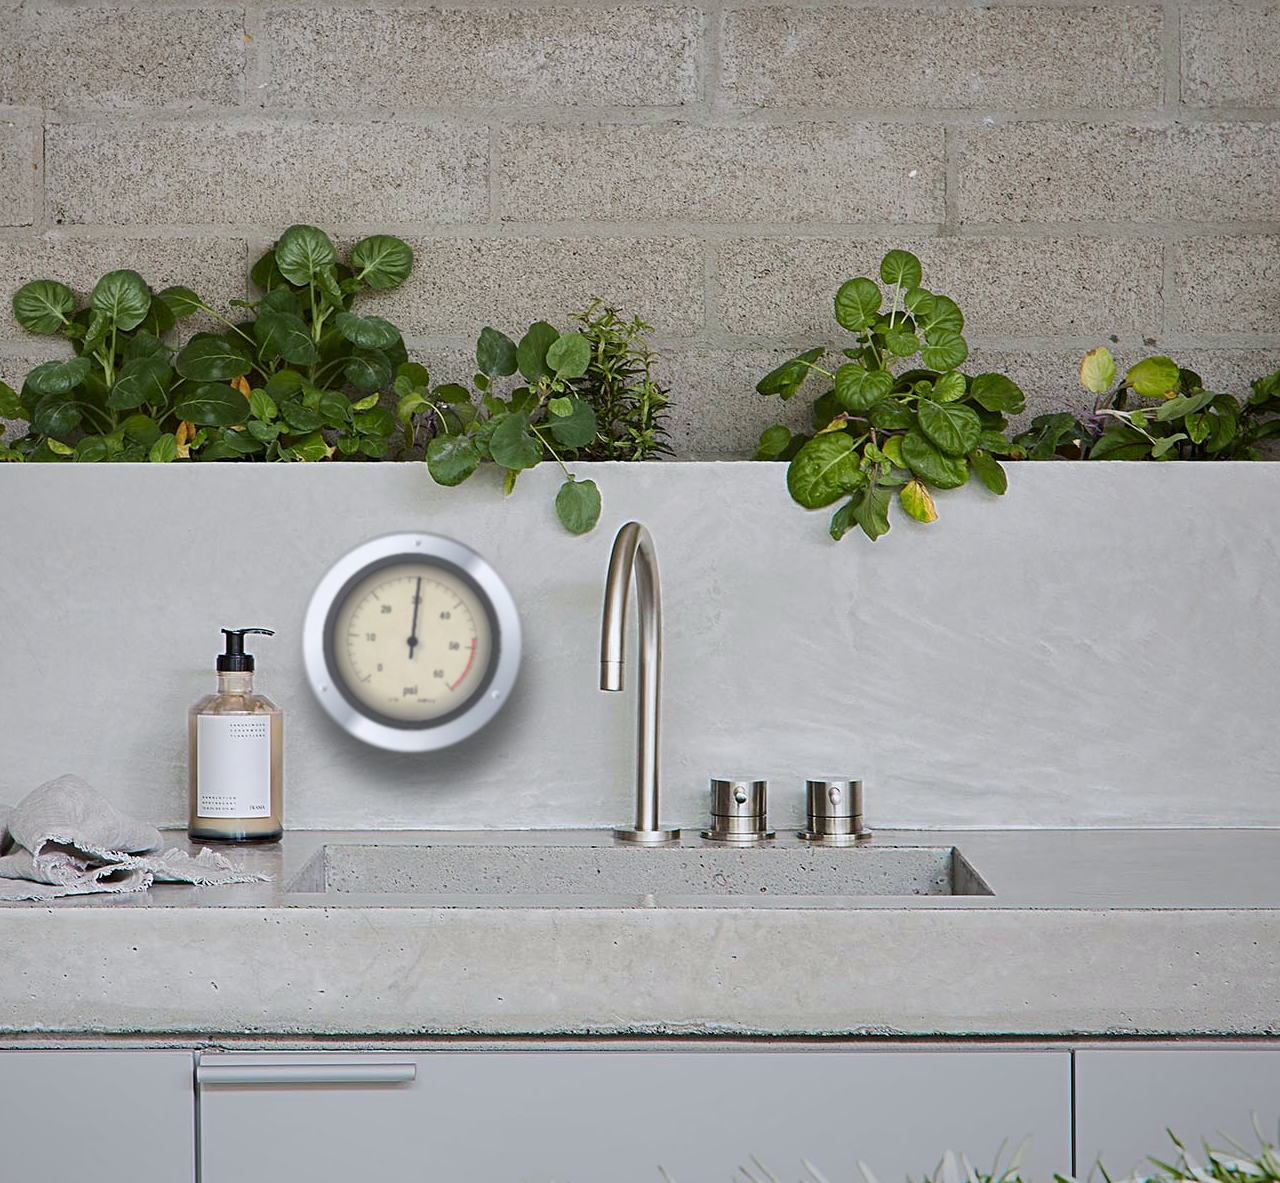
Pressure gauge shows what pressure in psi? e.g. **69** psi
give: **30** psi
